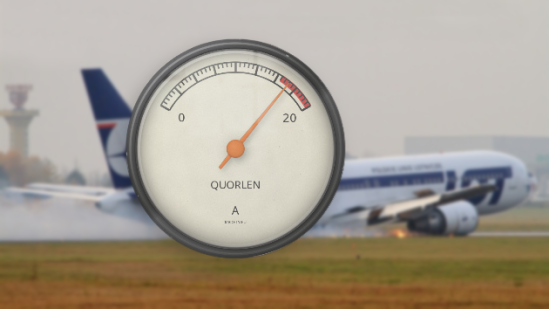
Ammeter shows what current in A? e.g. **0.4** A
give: **16.5** A
